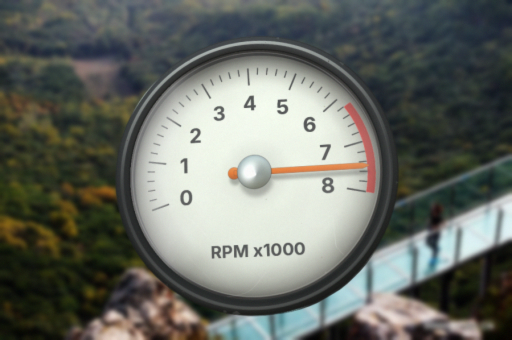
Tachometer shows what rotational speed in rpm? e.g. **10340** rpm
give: **7500** rpm
